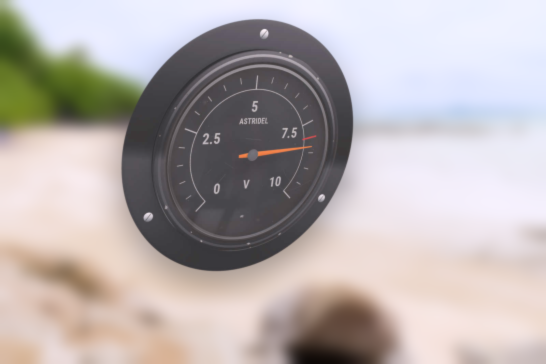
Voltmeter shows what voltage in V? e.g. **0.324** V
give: **8.25** V
